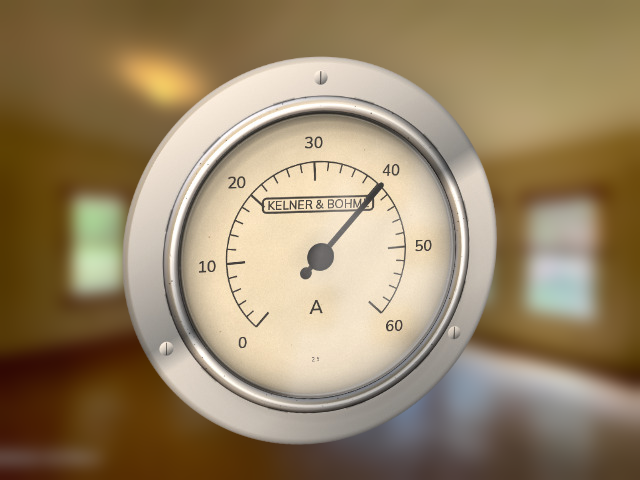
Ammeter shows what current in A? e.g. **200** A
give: **40** A
